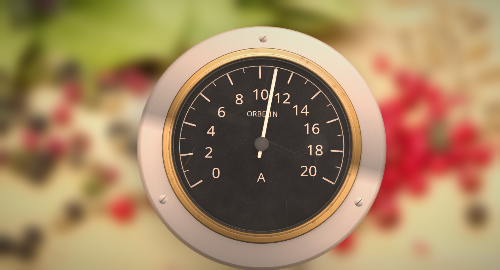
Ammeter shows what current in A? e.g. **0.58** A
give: **11** A
